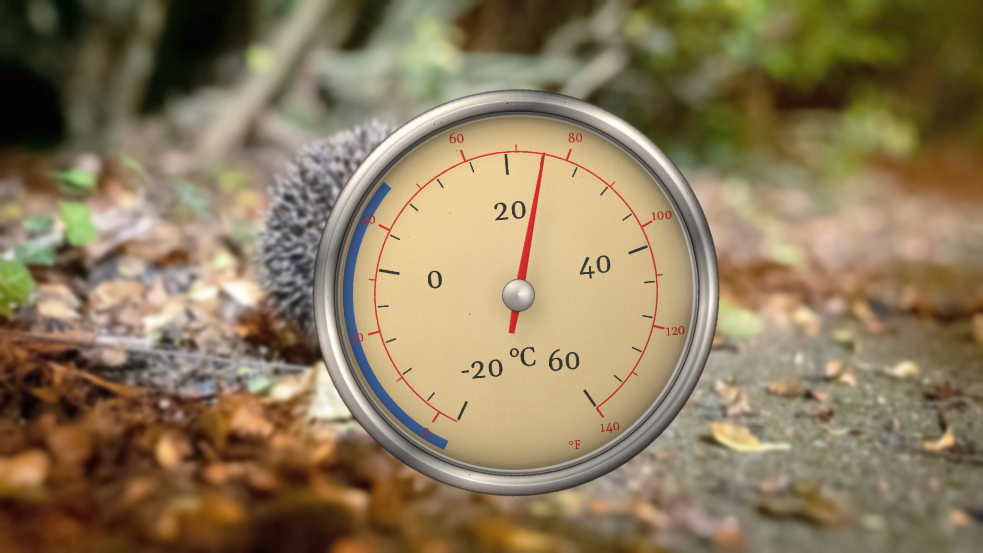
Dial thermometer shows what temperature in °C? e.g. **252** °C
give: **24** °C
